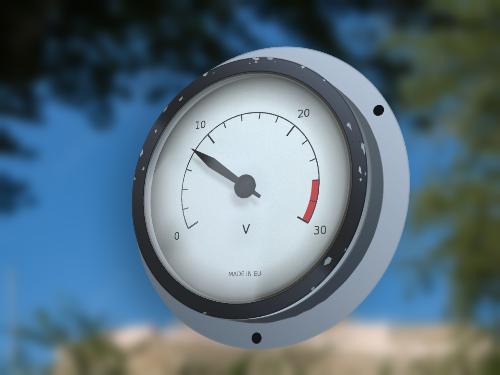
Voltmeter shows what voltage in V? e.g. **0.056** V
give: **8** V
